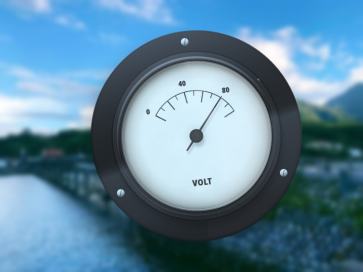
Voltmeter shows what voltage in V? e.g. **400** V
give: **80** V
